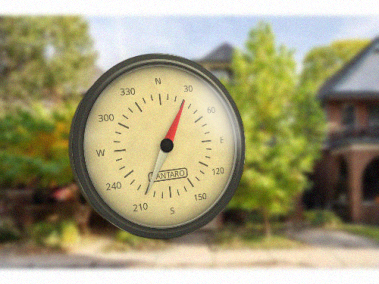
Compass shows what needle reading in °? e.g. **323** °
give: **30** °
